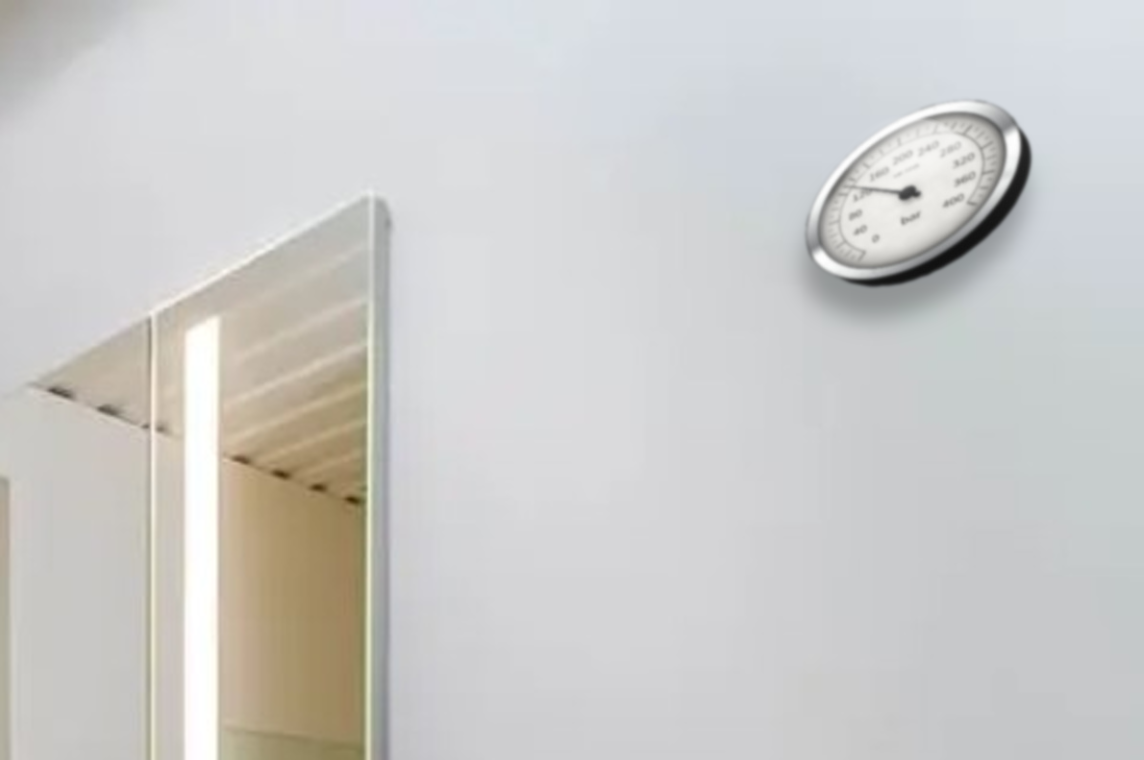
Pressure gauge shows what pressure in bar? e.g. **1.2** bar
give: **130** bar
